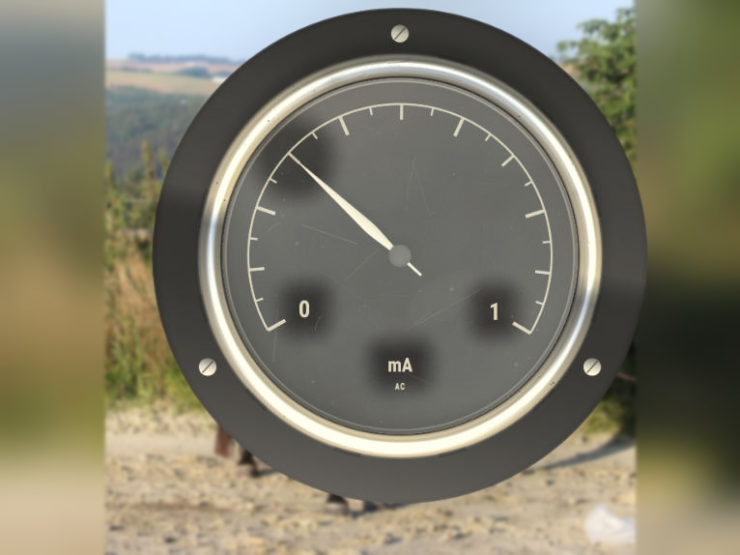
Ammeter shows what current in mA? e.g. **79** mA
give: **0.3** mA
